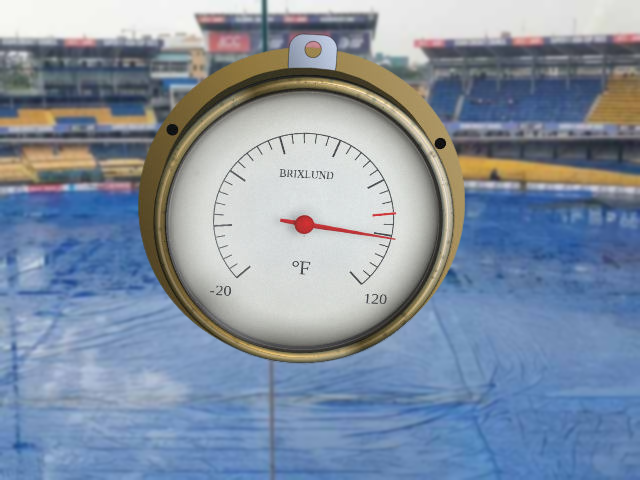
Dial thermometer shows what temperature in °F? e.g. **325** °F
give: **100** °F
